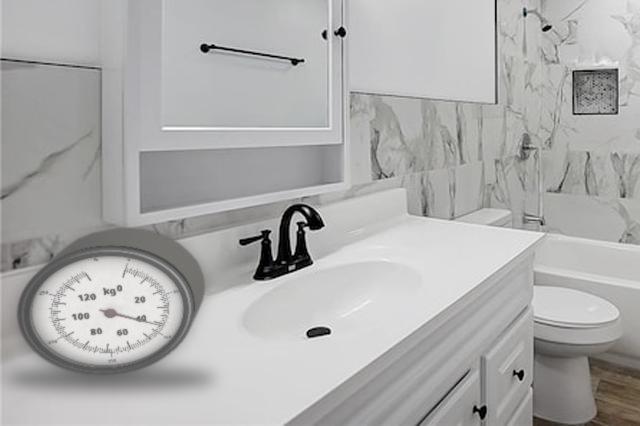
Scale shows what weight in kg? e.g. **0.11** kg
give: **40** kg
